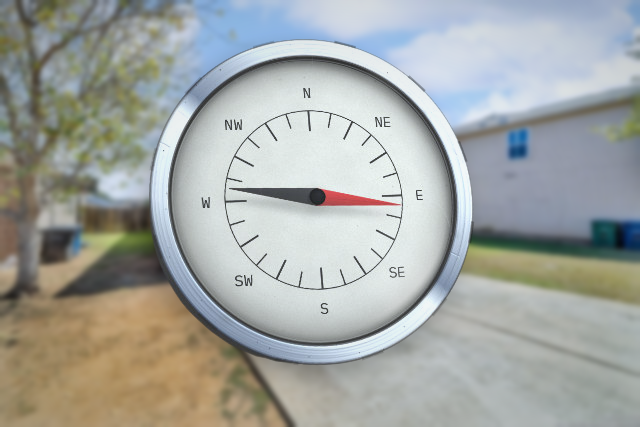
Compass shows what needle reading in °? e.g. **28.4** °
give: **97.5** °
